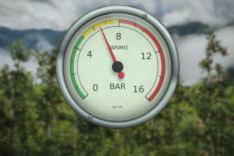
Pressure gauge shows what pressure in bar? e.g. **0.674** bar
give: **6.5** bar
